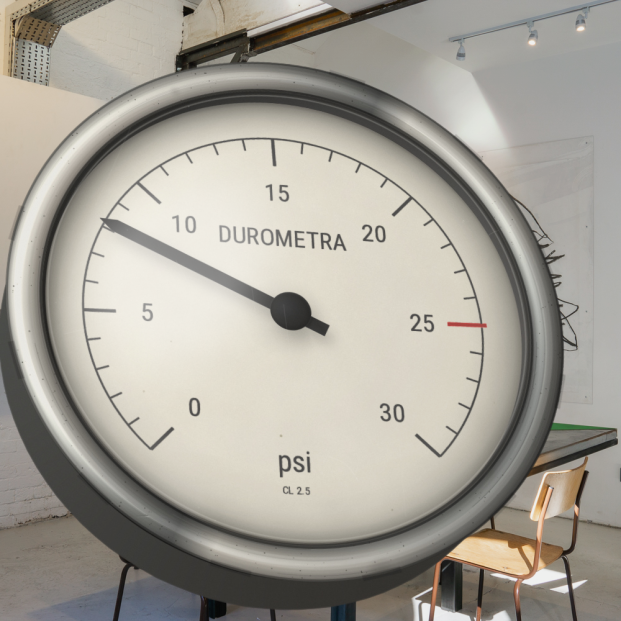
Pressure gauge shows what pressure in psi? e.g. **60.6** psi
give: **8** psi
